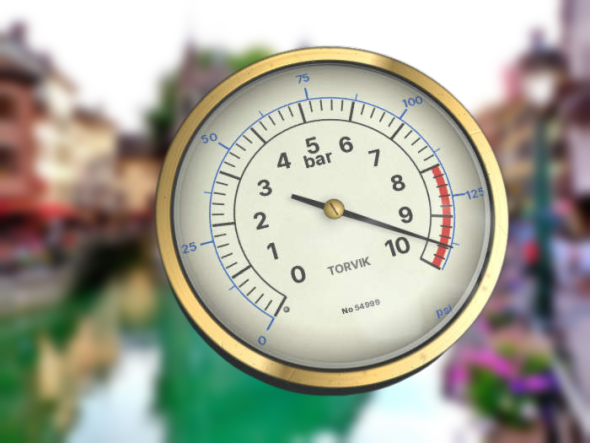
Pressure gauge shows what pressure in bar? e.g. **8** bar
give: **9.6** bar
